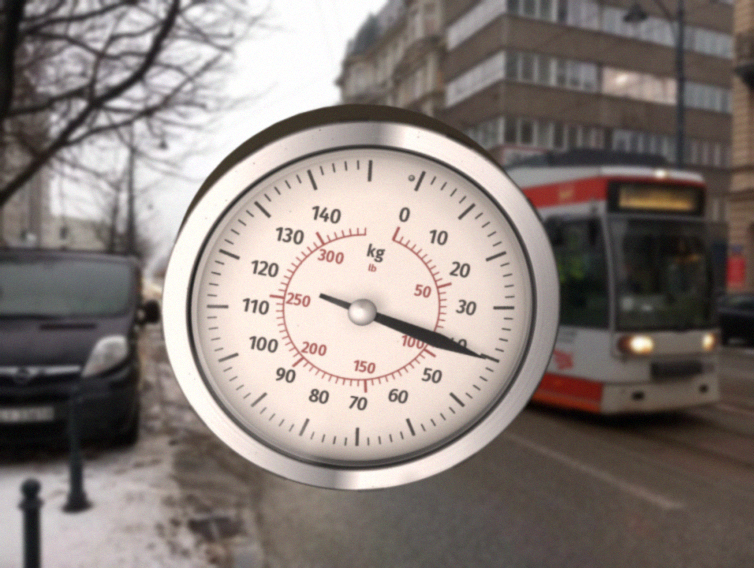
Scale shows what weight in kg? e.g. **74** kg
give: **40** kg
